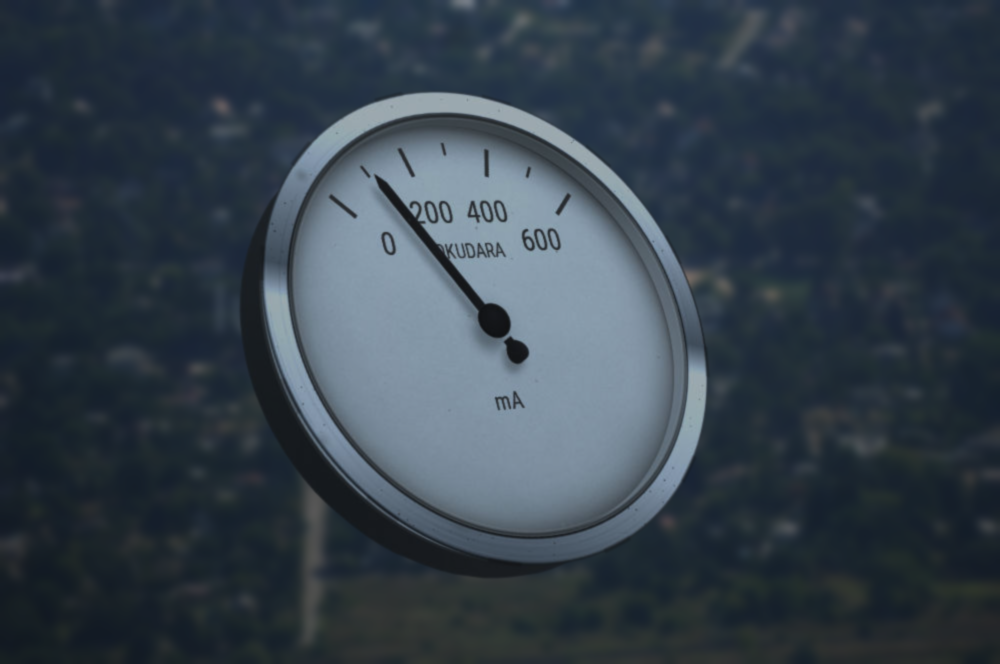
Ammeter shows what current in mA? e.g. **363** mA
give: **100** mA
